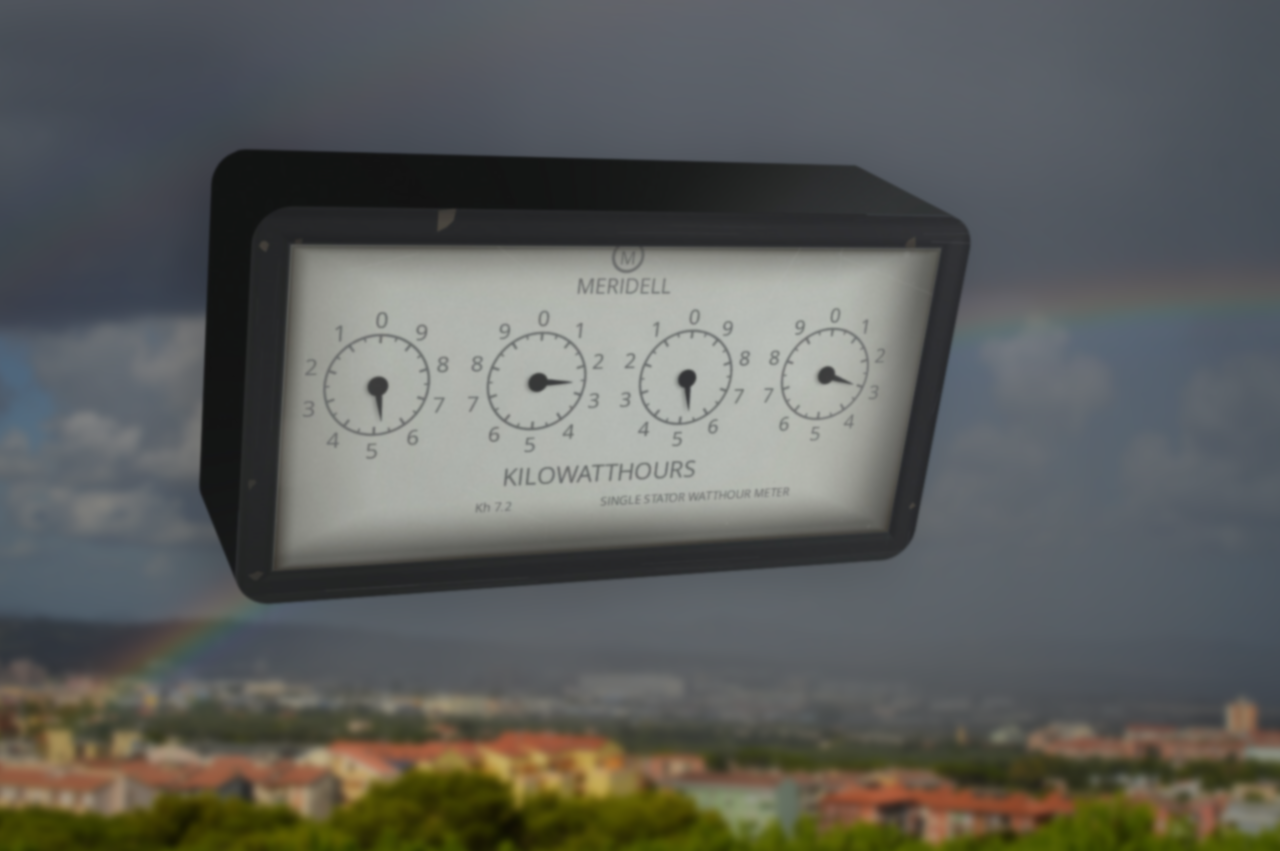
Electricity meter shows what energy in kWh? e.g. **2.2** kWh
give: **5253** kWh
